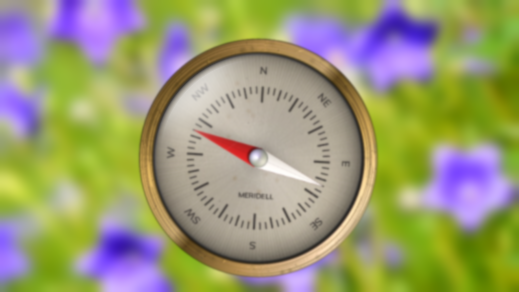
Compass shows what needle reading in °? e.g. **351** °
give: **290** °
